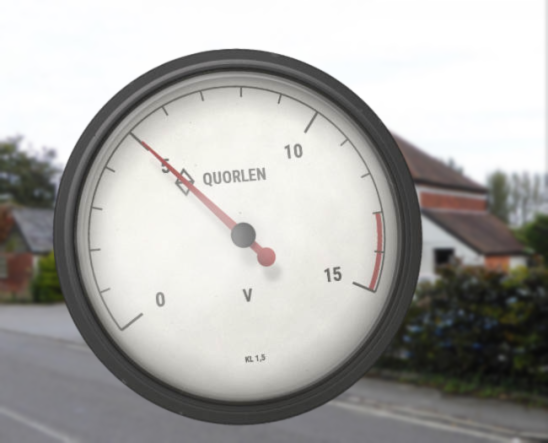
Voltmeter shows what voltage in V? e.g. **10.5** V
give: **5** V
